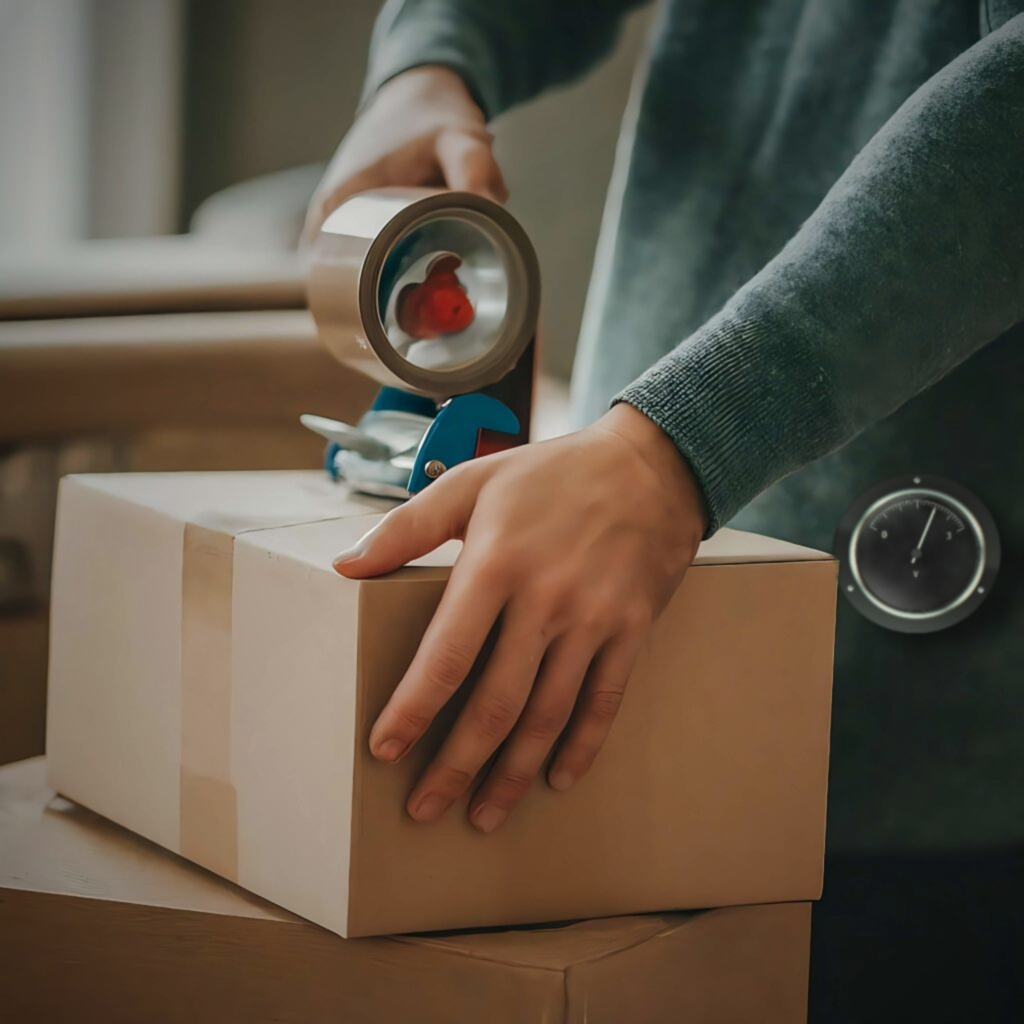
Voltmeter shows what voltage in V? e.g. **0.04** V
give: **2** V
